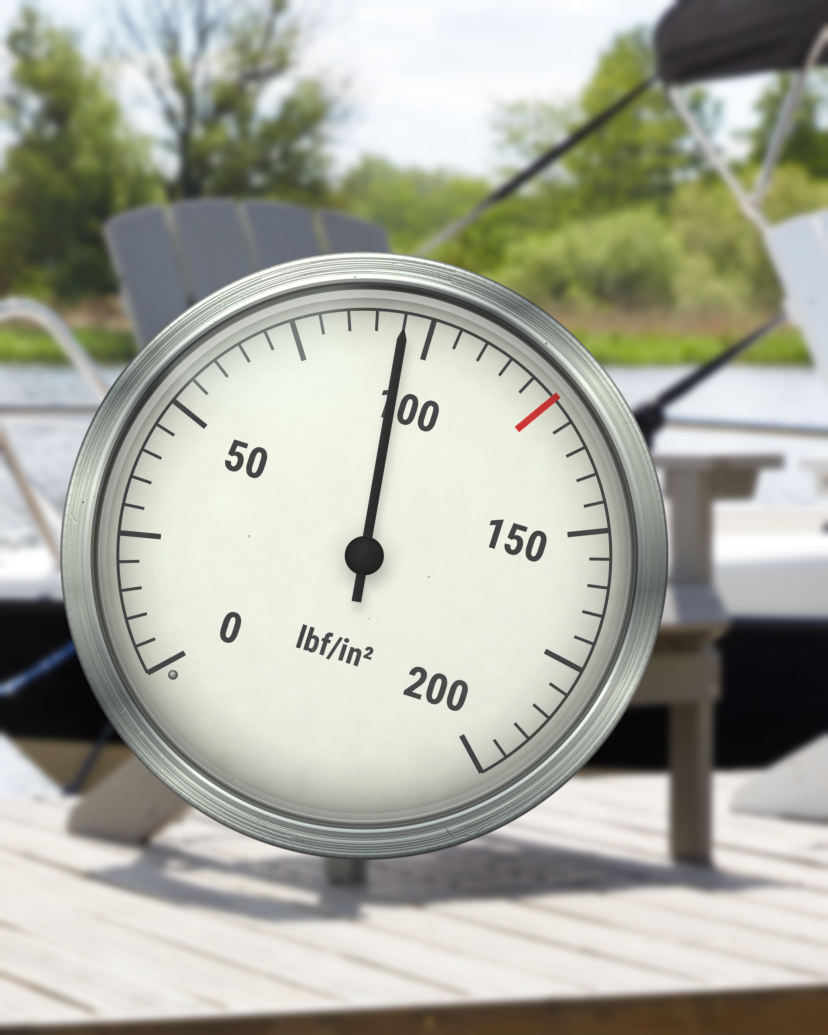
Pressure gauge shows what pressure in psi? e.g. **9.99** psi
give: **95** psi
